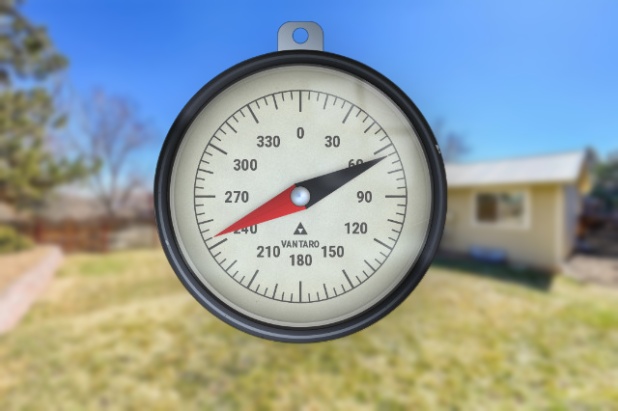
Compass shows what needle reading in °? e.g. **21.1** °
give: **245** °
